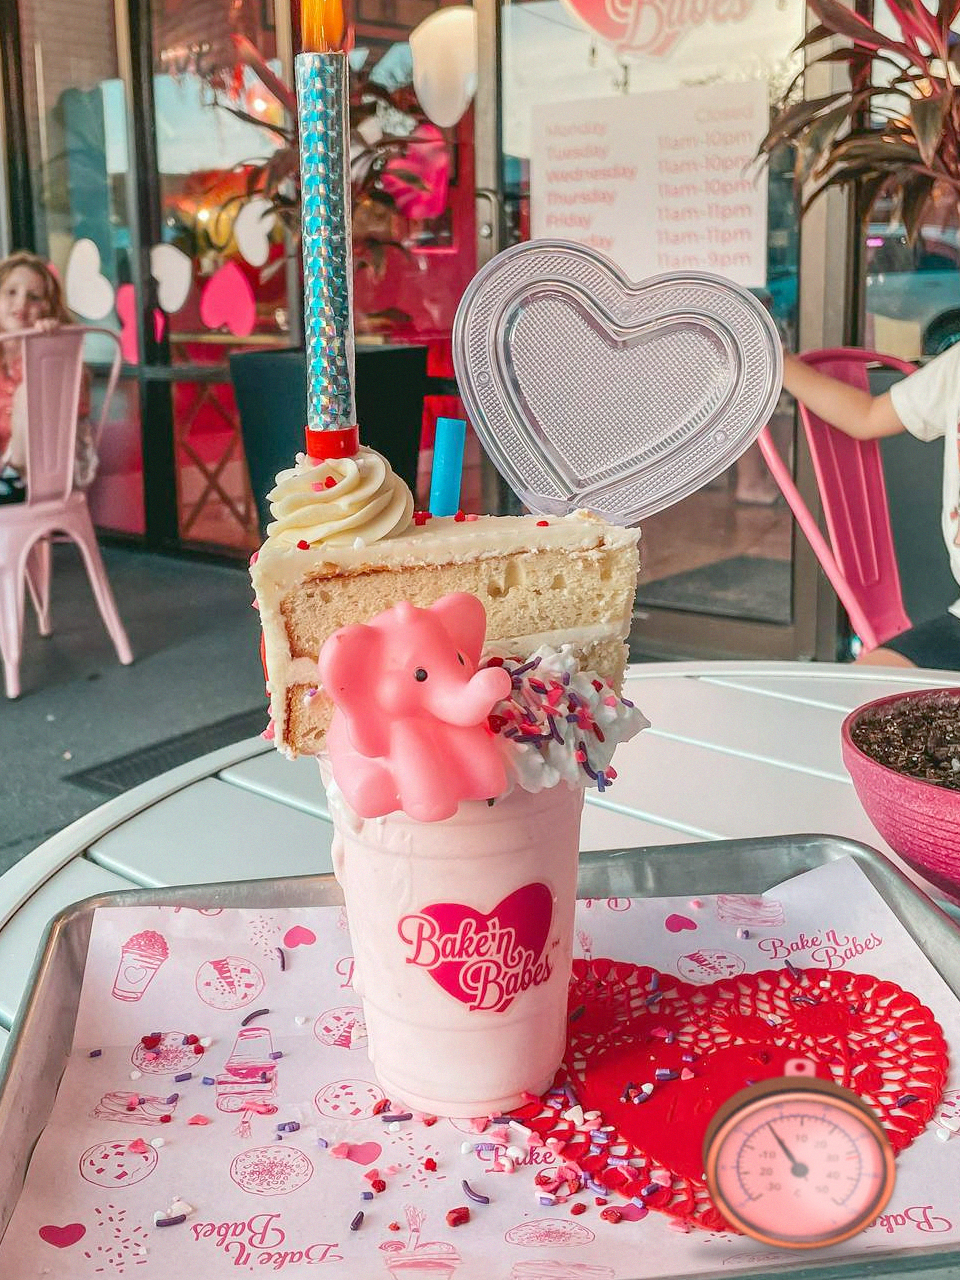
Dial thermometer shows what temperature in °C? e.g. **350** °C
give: **0** °C
